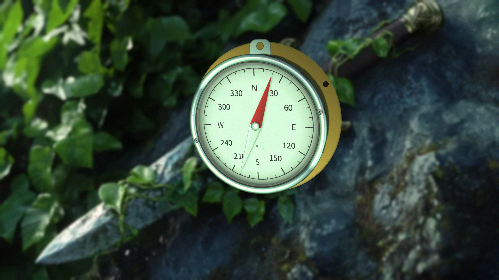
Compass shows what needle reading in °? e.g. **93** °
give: **20** °
